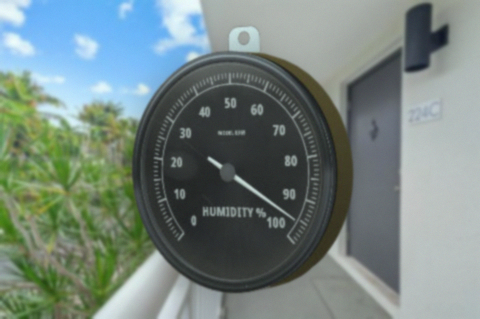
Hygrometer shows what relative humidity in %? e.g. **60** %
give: **95** %
